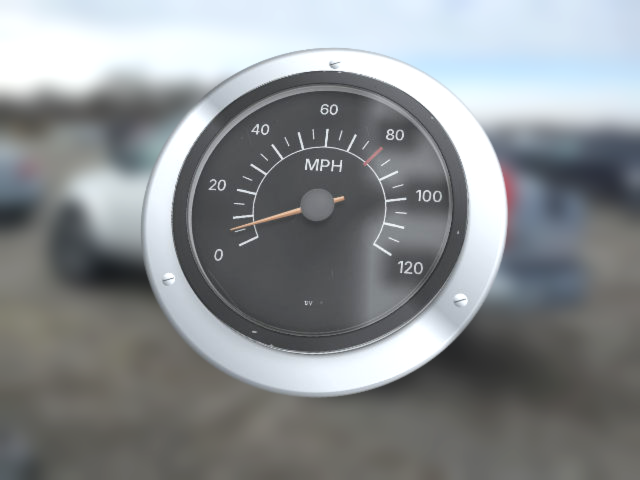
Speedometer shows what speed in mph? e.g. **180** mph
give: **5** mph
